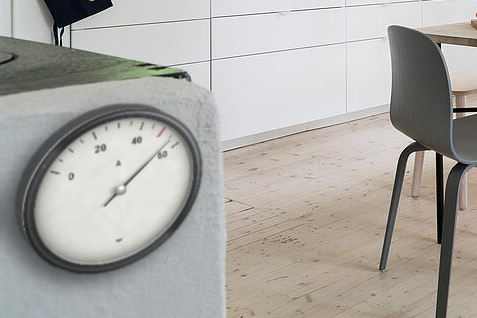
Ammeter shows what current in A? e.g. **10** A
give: **55** A
